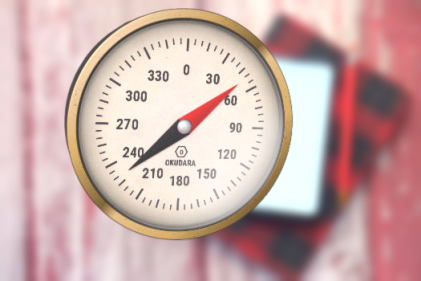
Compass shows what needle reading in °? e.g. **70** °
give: **50** °
